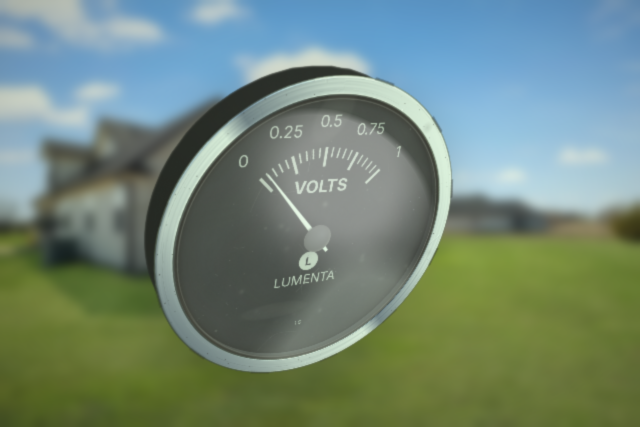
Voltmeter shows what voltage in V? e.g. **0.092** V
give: **0.05** V
